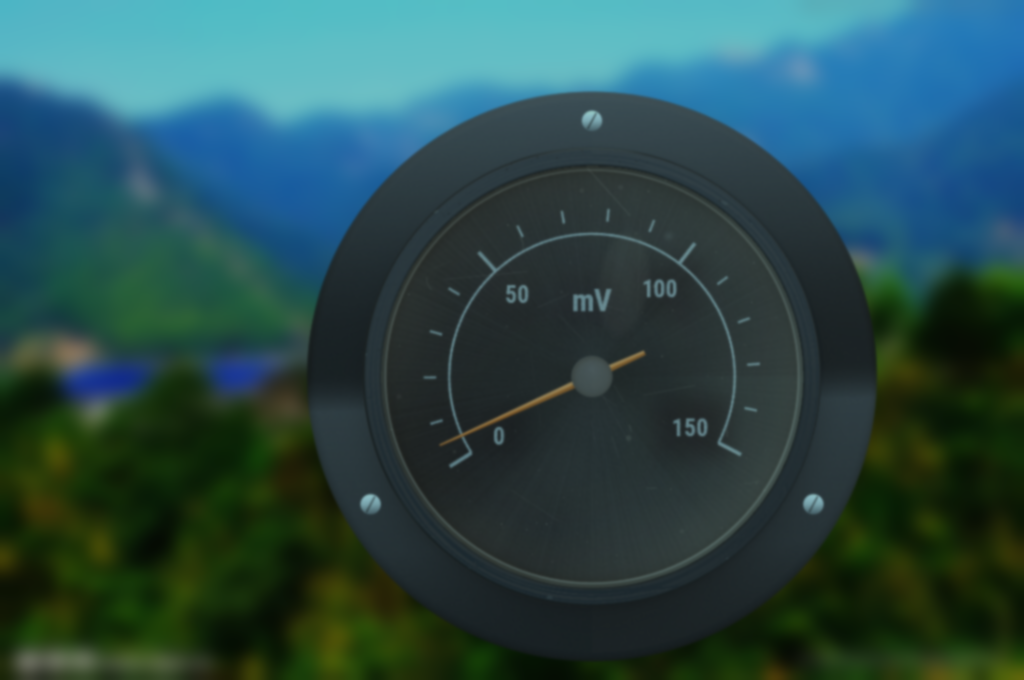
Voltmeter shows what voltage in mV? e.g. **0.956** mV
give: **5** mV
